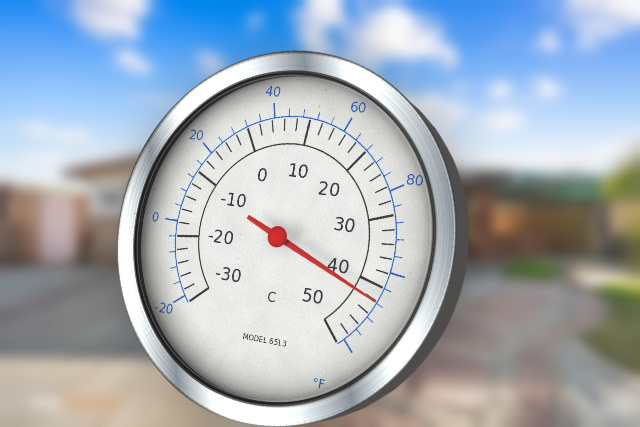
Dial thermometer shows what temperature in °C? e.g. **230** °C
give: **42** °C
